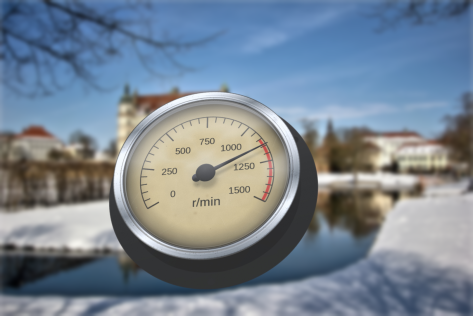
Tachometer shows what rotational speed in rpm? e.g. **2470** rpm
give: **1150** rpm
